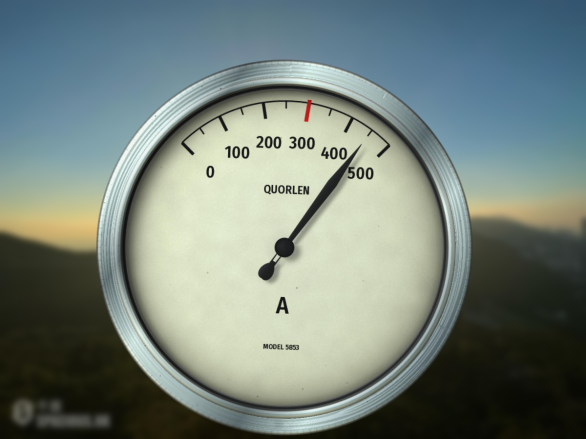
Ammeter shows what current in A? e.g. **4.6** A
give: **450** A
